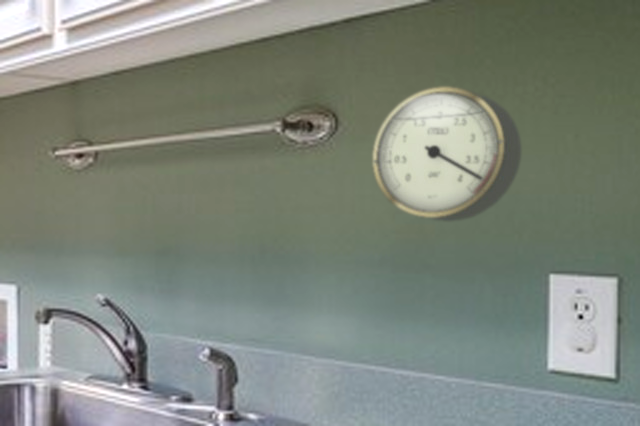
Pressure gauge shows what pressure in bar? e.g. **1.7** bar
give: **3.75** bar
